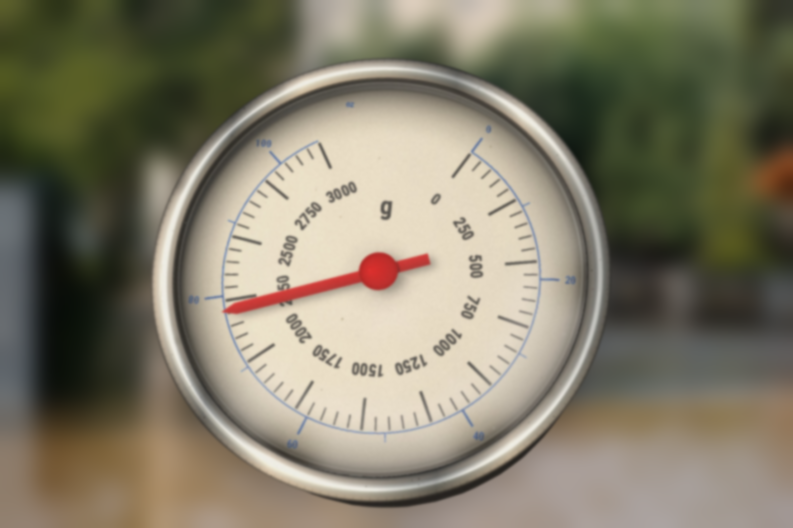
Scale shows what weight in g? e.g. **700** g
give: **2200** g
